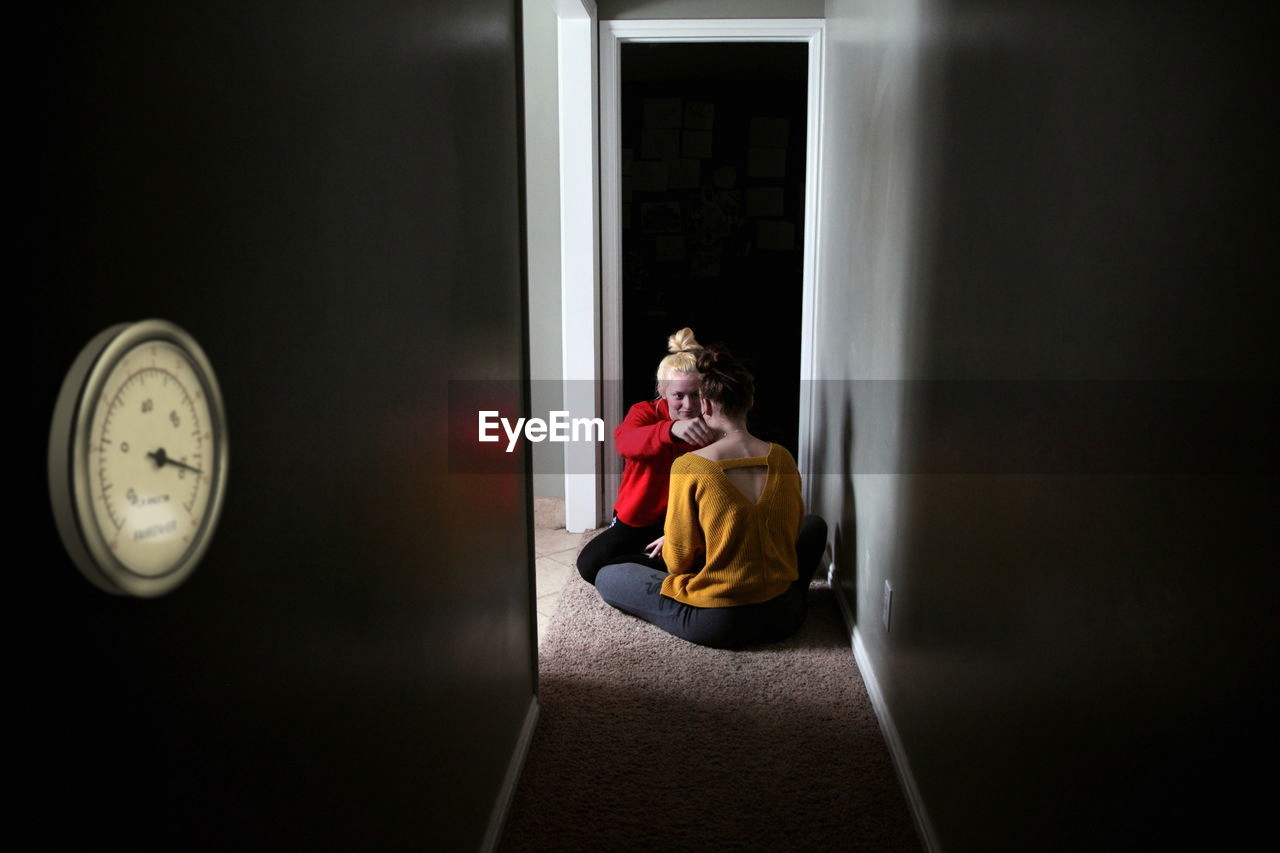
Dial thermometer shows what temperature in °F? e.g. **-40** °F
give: **120** °F
